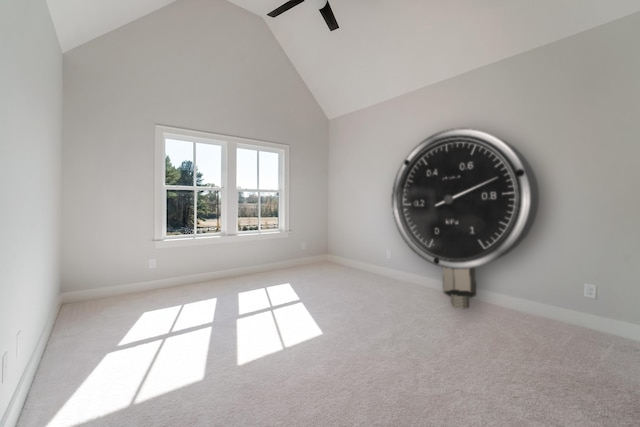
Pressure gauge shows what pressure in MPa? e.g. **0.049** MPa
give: **0.74** MPa
